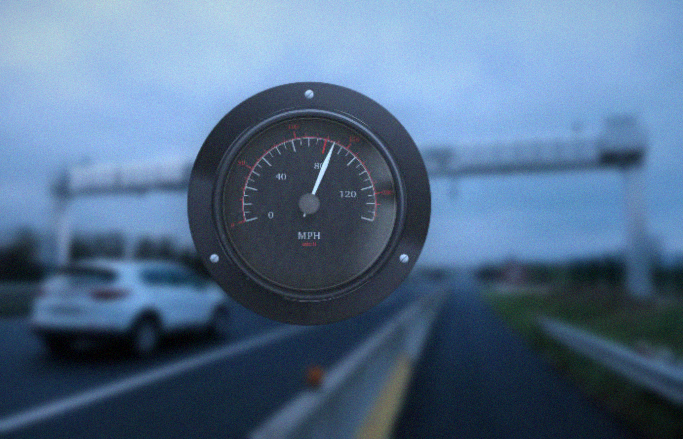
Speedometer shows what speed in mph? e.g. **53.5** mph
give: **85** mph
